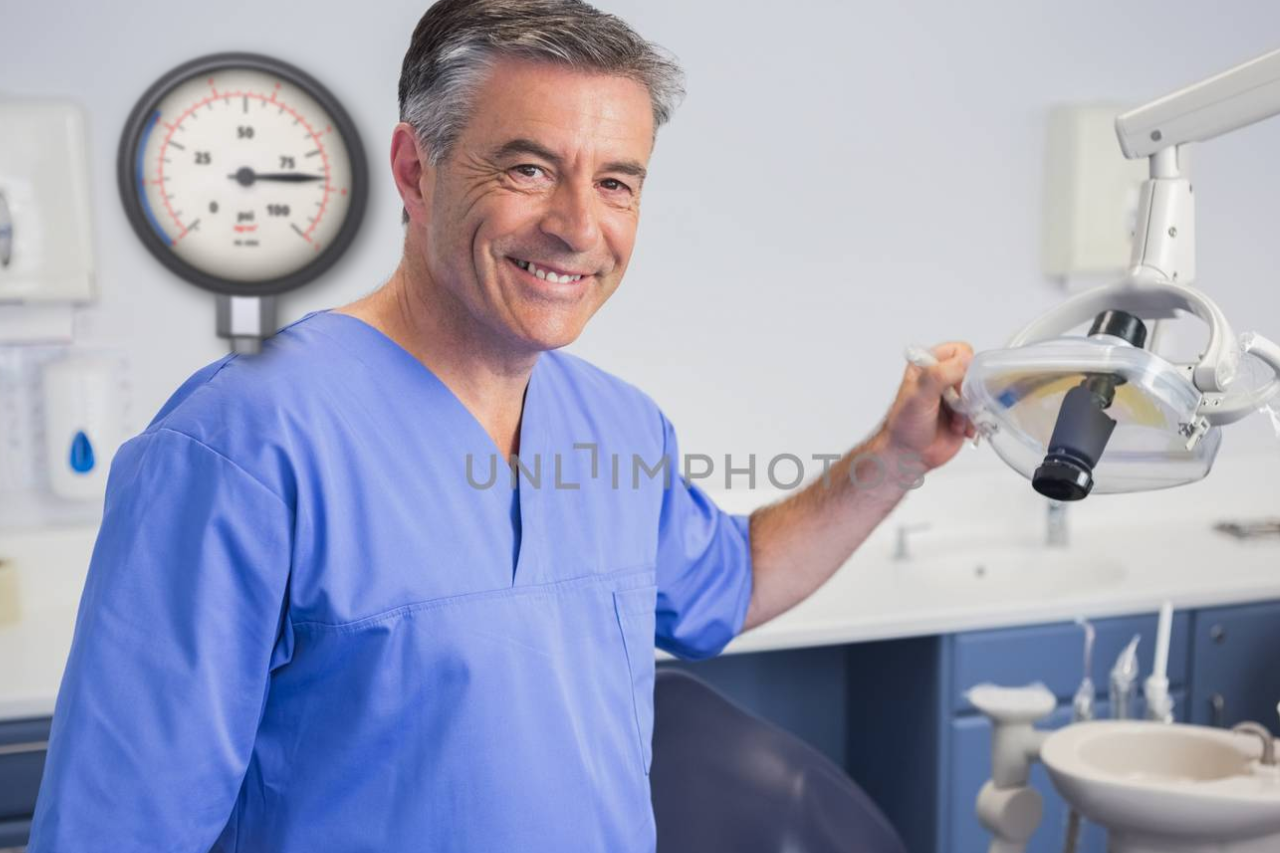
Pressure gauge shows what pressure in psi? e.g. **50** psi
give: **82.5** psi
